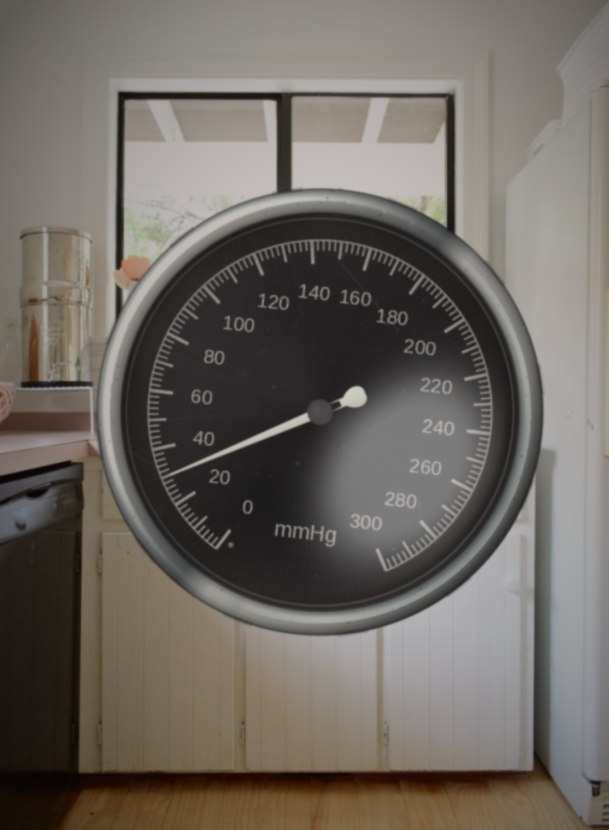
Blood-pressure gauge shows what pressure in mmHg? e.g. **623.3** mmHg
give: **30** mmHg
